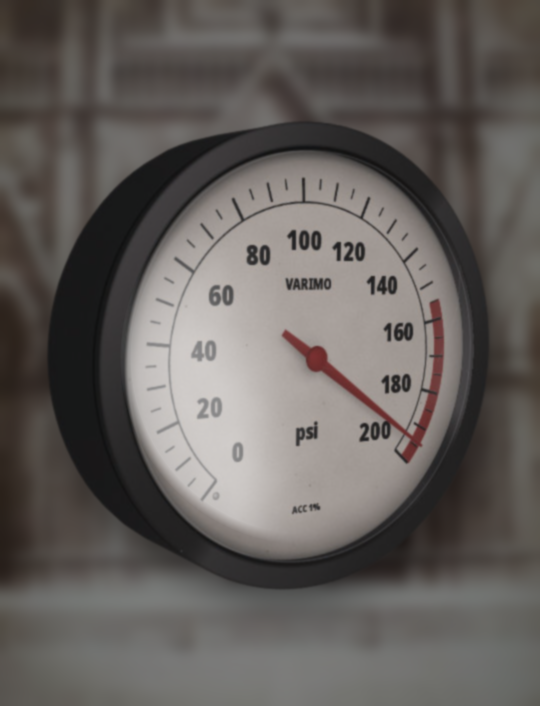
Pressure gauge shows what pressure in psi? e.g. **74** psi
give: **195** psi
